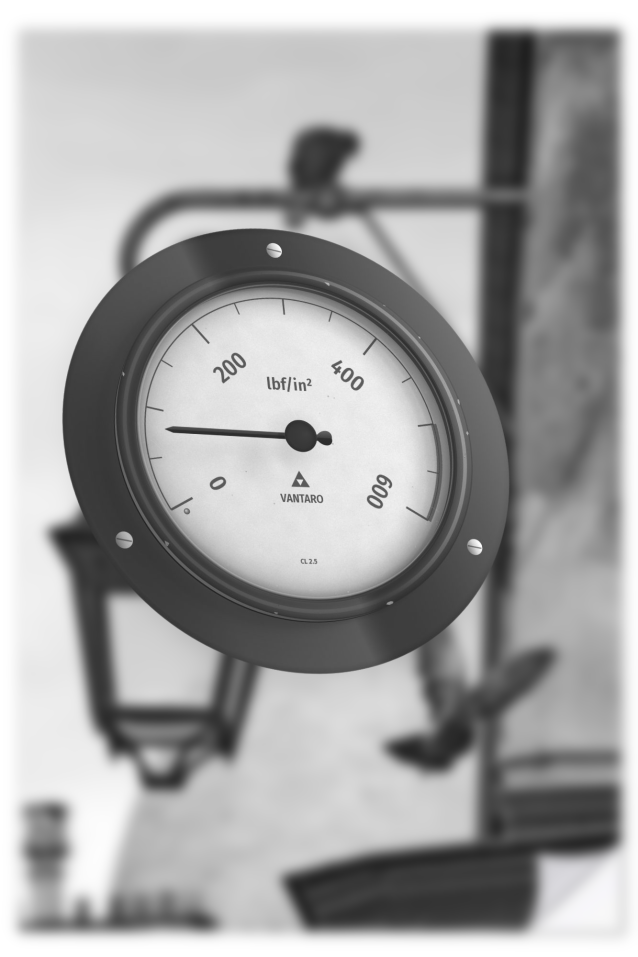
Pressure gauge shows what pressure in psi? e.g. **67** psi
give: **75** psi
